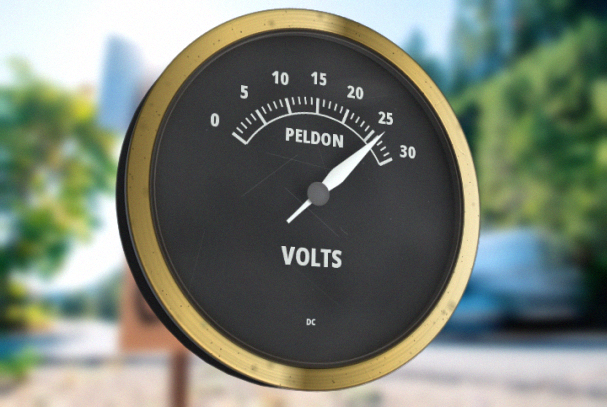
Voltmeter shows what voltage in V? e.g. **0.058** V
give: **26** V
